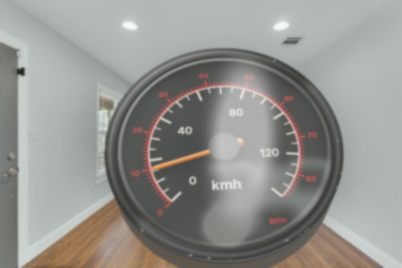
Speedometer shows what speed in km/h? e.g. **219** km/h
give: **15** km/h
